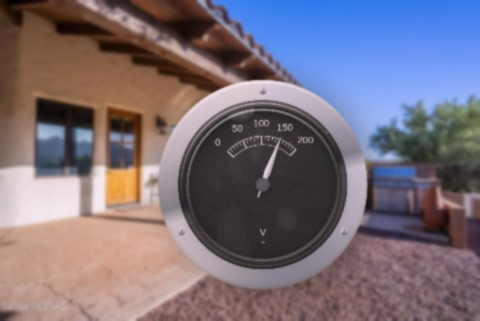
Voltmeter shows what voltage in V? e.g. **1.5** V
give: **150** V
